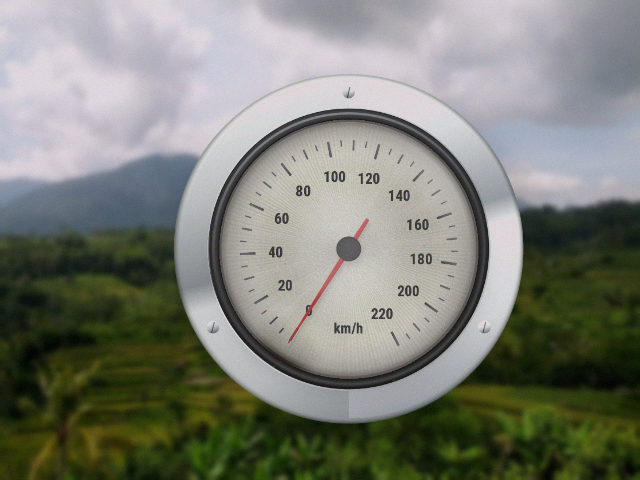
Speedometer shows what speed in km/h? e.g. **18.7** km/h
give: **0** km/h
